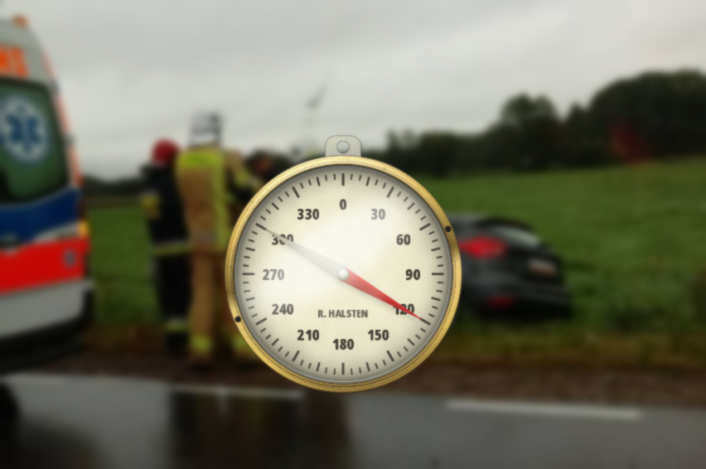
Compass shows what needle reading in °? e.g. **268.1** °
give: **120** °
